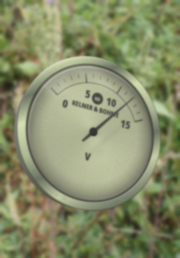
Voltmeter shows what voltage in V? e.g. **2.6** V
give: **12** V
